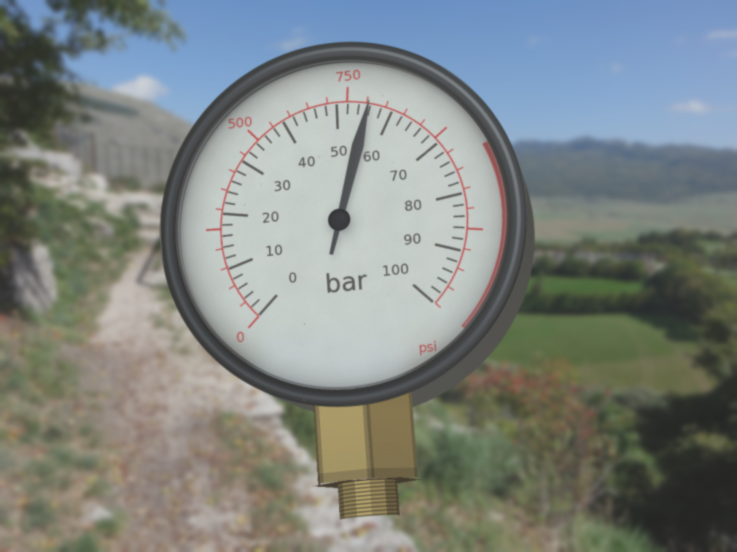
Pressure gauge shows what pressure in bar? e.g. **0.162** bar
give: **56** bar
